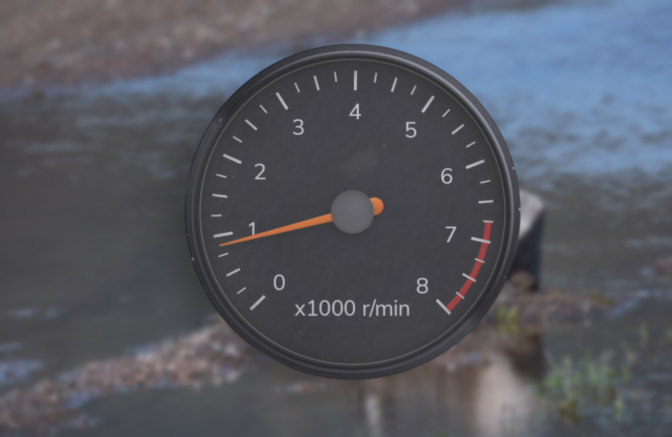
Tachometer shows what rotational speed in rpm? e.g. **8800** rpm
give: **875** rpm
